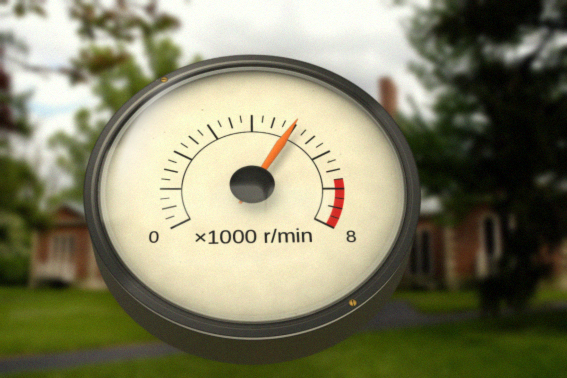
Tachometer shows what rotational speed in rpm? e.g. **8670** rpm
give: **5000** rpm
